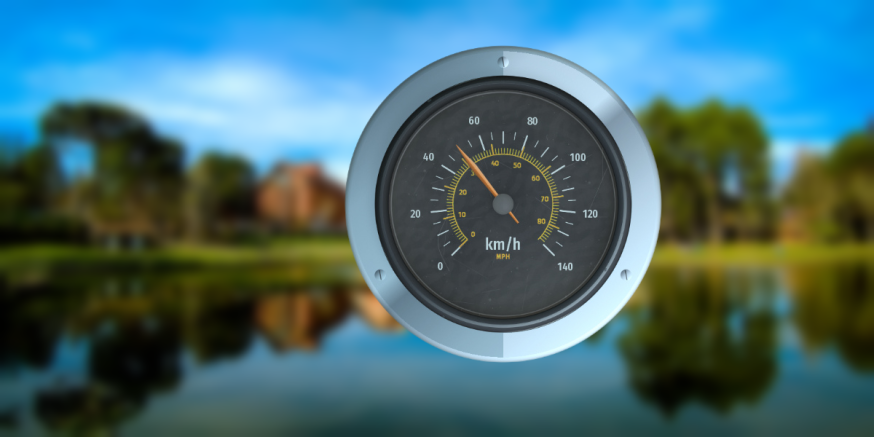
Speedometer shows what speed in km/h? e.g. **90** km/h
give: **50** km/h
